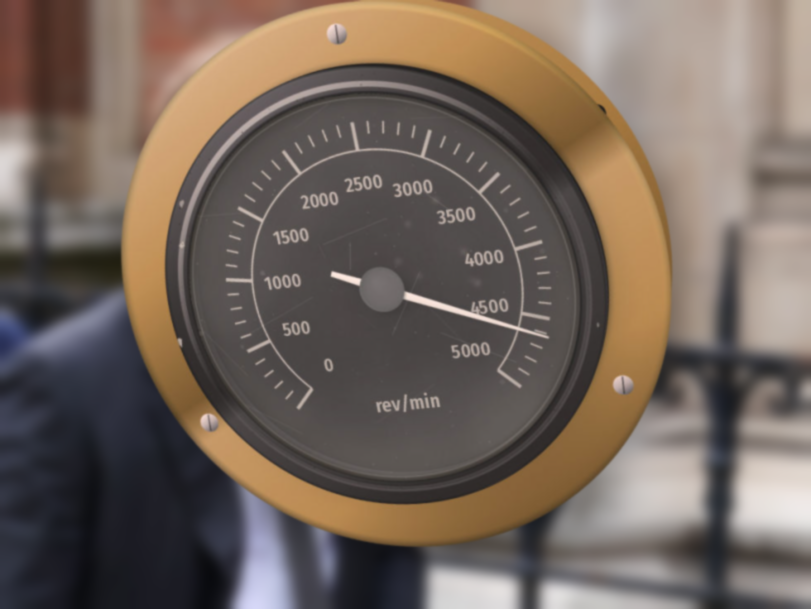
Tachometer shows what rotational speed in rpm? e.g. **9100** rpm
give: **4600** rpm
